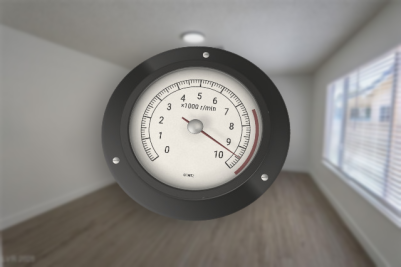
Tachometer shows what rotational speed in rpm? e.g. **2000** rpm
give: **9500** rpm
